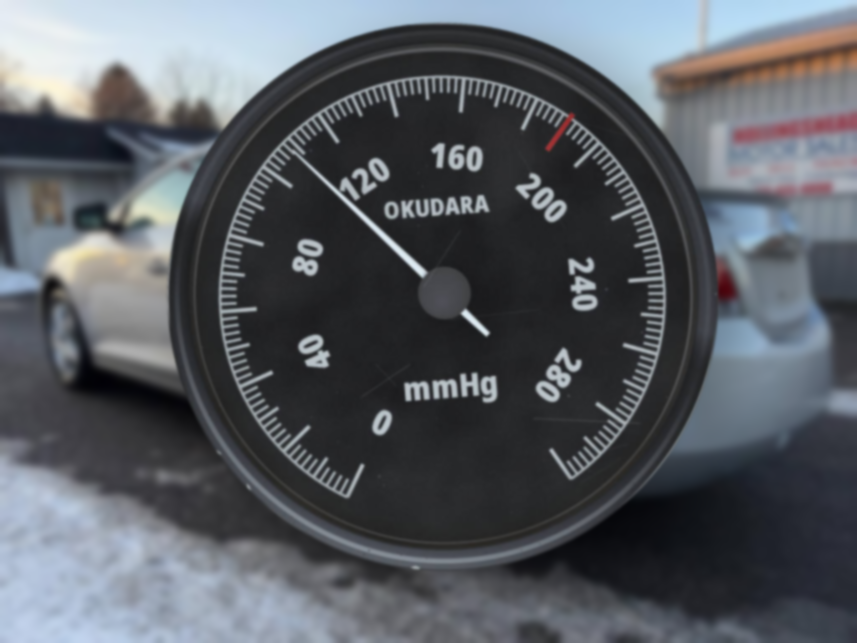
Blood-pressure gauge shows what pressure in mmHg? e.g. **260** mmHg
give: **108** mmHg
